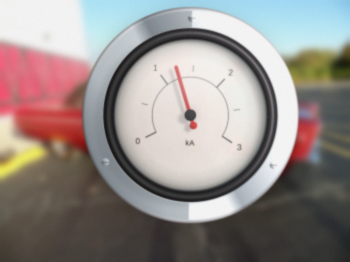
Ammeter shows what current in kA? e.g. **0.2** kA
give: **1.25** kA
